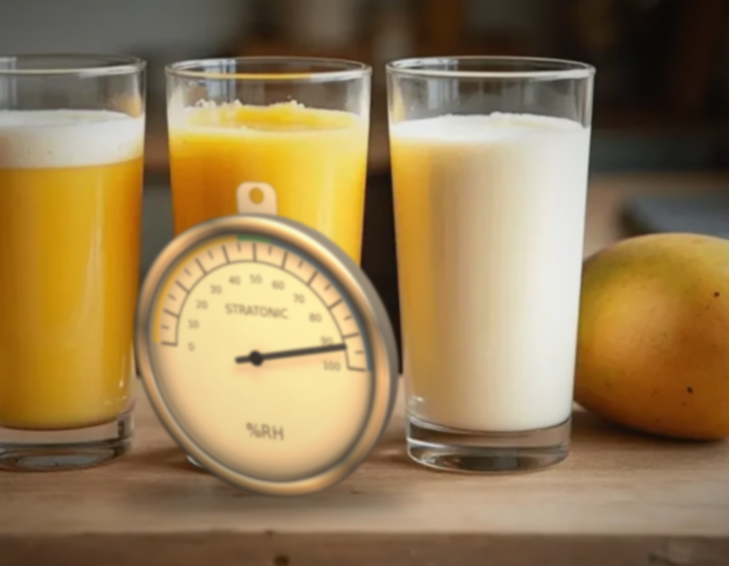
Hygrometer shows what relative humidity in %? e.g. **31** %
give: **92.5** %
